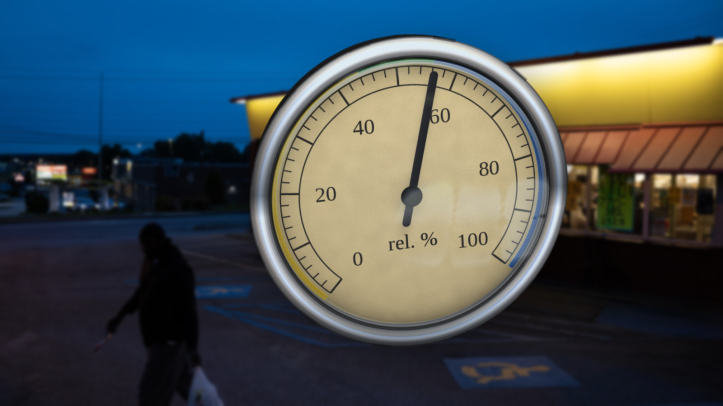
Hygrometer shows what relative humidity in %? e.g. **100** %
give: **56** %
